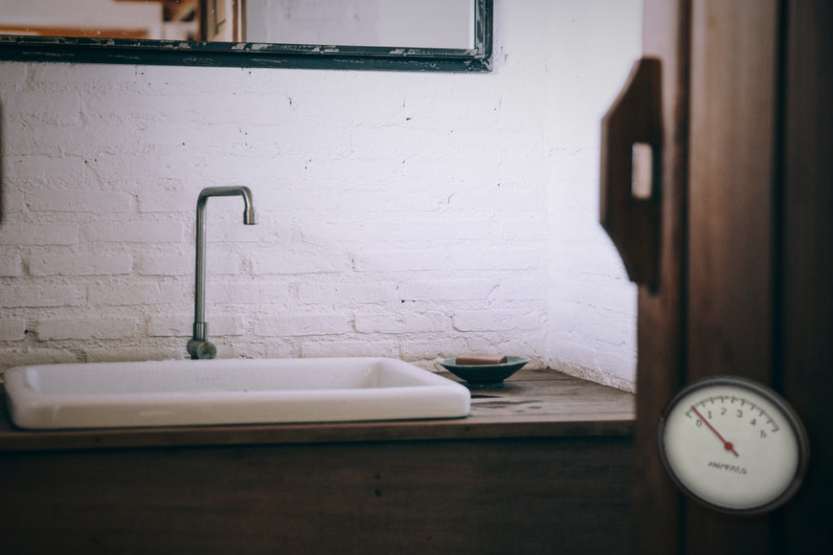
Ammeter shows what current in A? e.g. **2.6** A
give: **0.5** A
